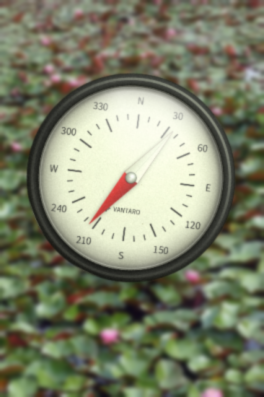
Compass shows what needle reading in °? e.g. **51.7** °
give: **215** °
